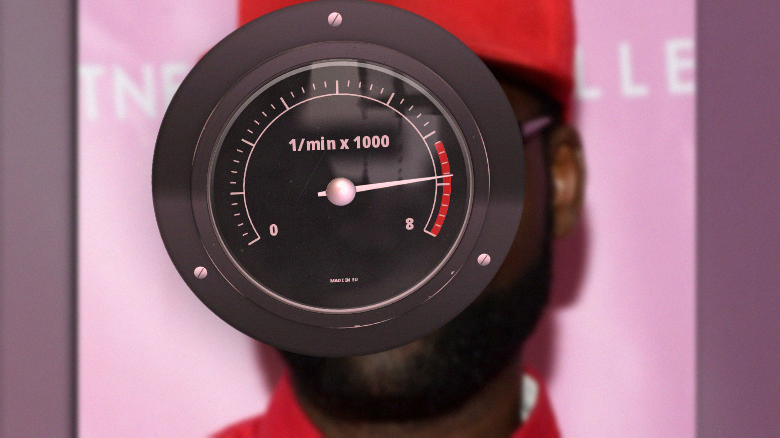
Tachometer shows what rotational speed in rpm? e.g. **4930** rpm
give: **6800** rpm
